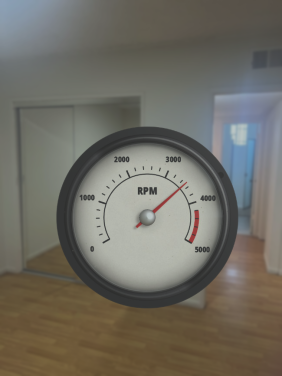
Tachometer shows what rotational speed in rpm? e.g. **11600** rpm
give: **3500** rpm
